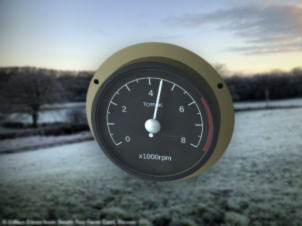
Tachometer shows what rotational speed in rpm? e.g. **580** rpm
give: **4500** rpm
